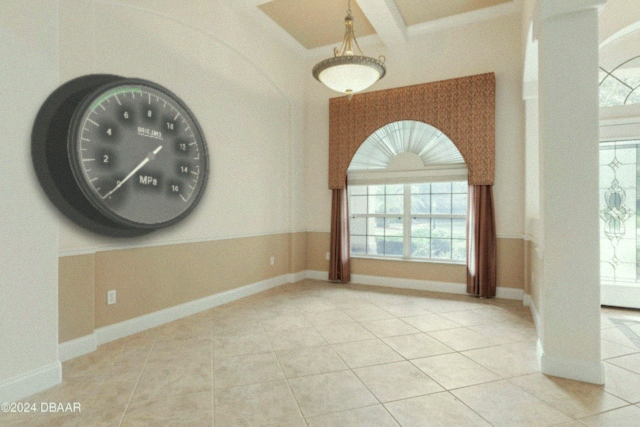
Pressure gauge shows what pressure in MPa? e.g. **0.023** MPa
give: **0** MPa
